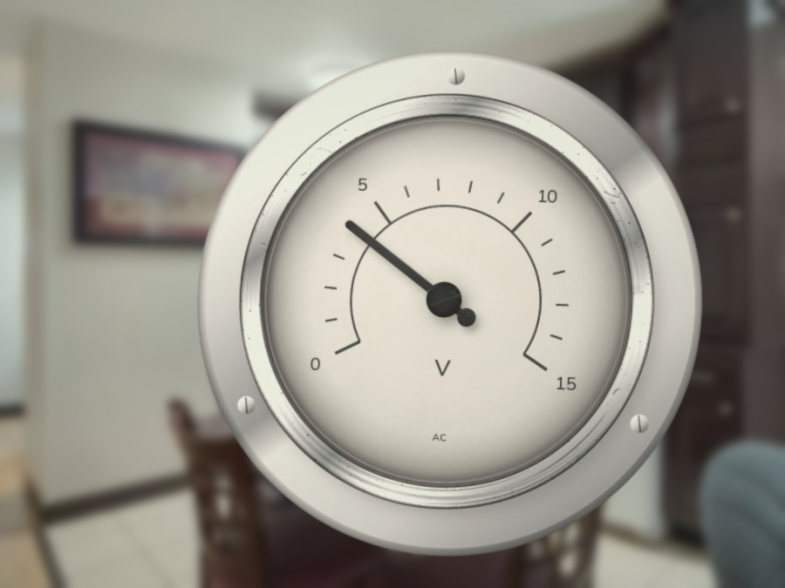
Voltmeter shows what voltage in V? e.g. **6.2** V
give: **4** V
